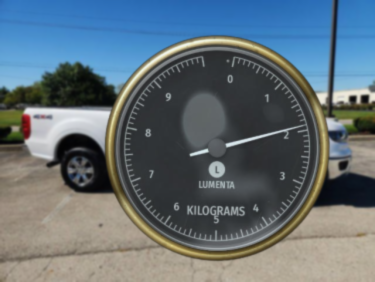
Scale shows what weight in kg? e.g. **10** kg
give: **1.9** kg
